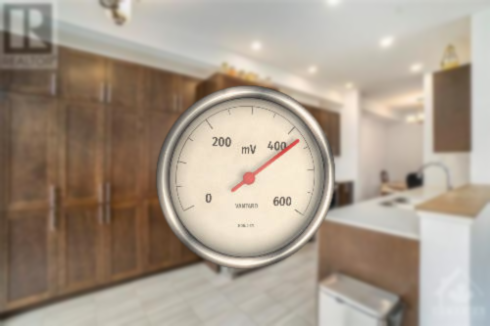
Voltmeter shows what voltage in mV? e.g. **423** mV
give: **425** mV
